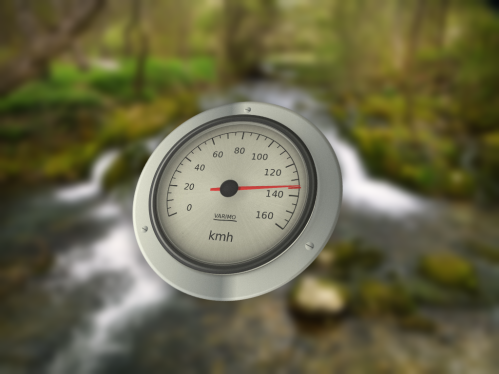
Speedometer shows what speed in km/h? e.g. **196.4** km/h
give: **135** km/h
